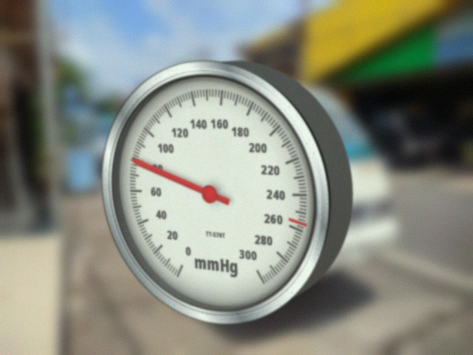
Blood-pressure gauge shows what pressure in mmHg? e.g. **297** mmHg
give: **80** mmHg
